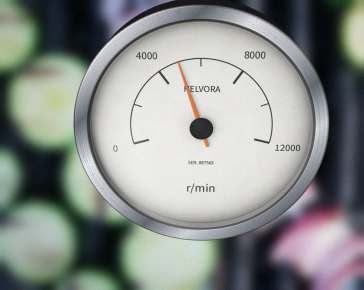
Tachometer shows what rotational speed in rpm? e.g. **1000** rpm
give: **5000** rpm
